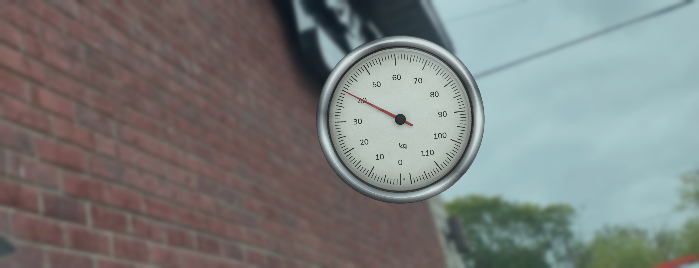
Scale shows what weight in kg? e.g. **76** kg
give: **40** kg
